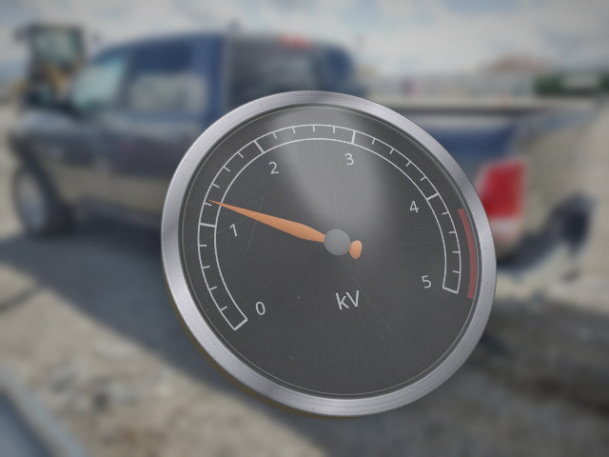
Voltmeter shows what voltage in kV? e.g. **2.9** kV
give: **1.2** kV
